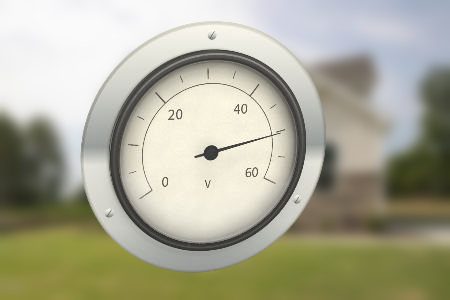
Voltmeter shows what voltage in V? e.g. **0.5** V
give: **50** V
